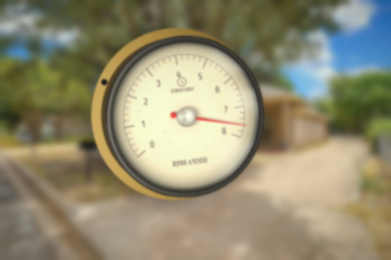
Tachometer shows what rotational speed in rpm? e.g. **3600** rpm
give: **7600** rpm
